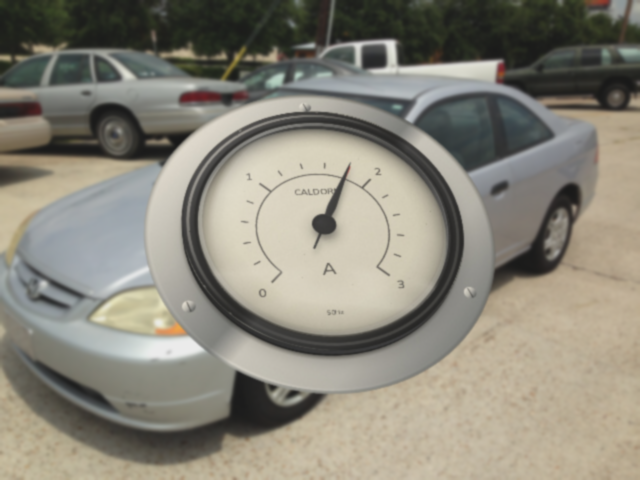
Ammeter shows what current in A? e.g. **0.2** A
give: **1.8** A
